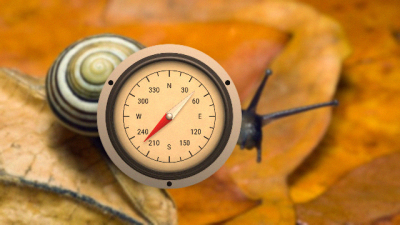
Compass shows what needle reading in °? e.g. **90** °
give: **225** °
